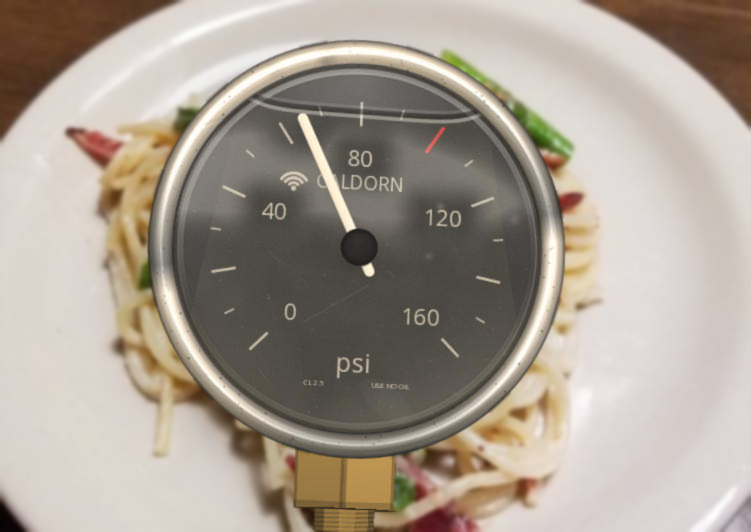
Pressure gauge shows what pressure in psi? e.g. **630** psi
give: **65** psi
